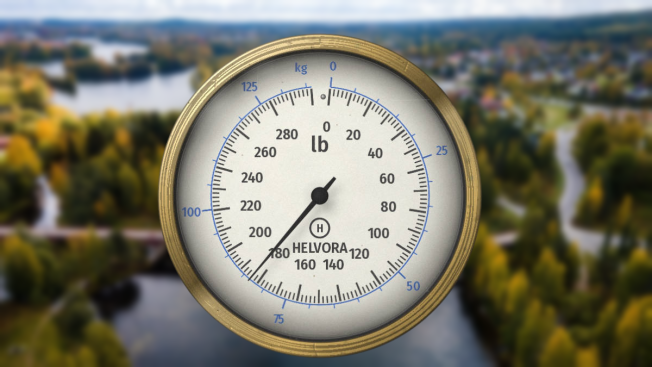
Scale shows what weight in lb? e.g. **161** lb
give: **184** lb
